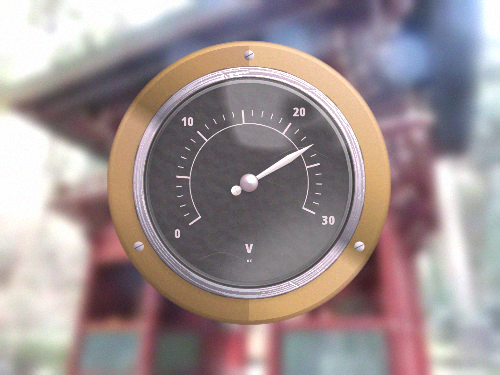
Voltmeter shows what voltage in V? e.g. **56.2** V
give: **23** V
